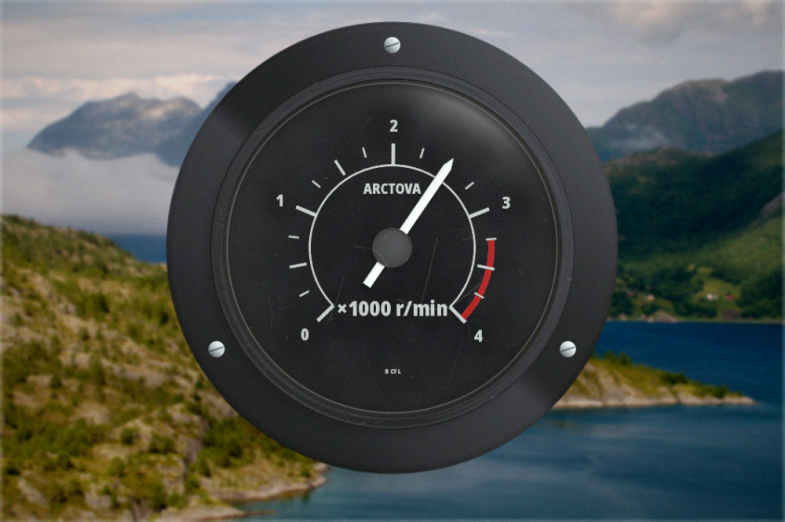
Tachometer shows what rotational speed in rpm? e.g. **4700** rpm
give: **2500** rpm
